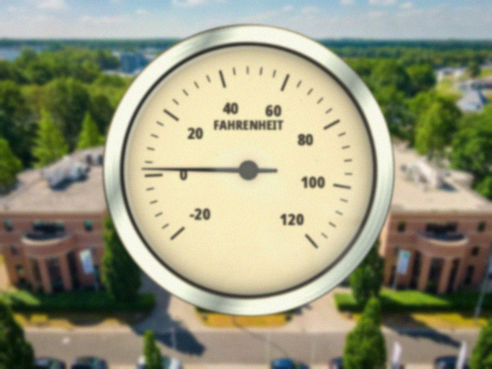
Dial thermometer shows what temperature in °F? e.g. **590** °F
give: **2** °F
